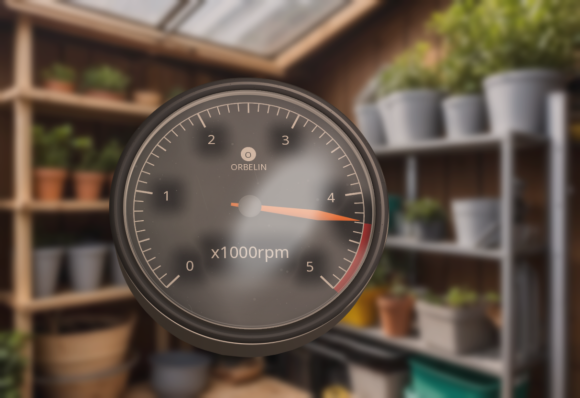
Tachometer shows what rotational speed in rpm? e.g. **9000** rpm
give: **4300** rpm
